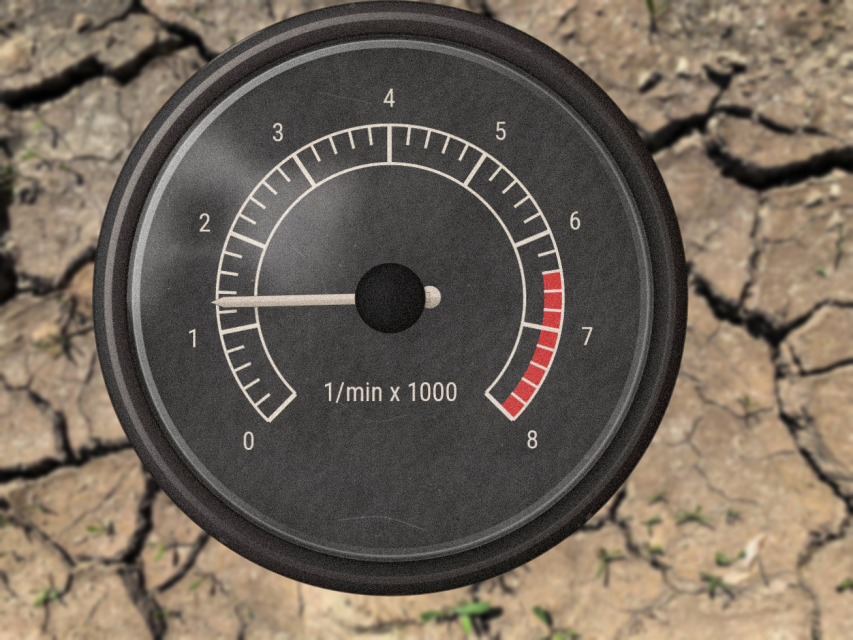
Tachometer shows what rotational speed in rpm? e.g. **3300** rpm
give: **1300** rpm
